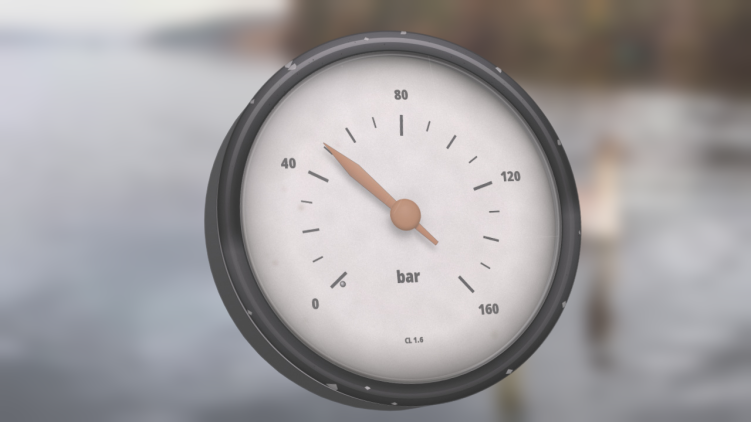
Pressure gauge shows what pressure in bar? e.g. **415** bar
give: **50** bar
